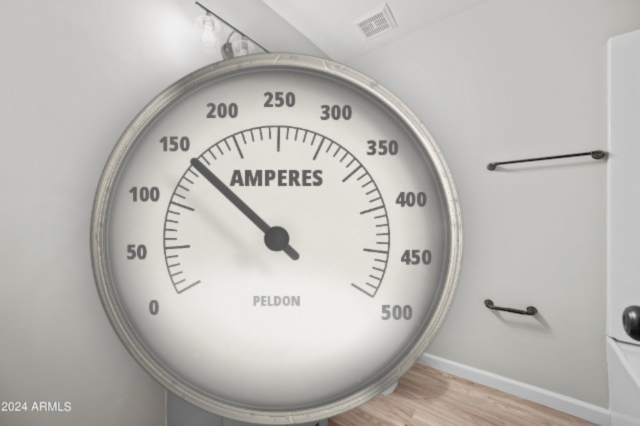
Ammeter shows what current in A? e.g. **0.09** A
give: **150** A
